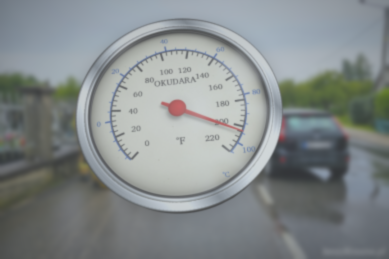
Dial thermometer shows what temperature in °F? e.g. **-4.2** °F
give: **204** °F
